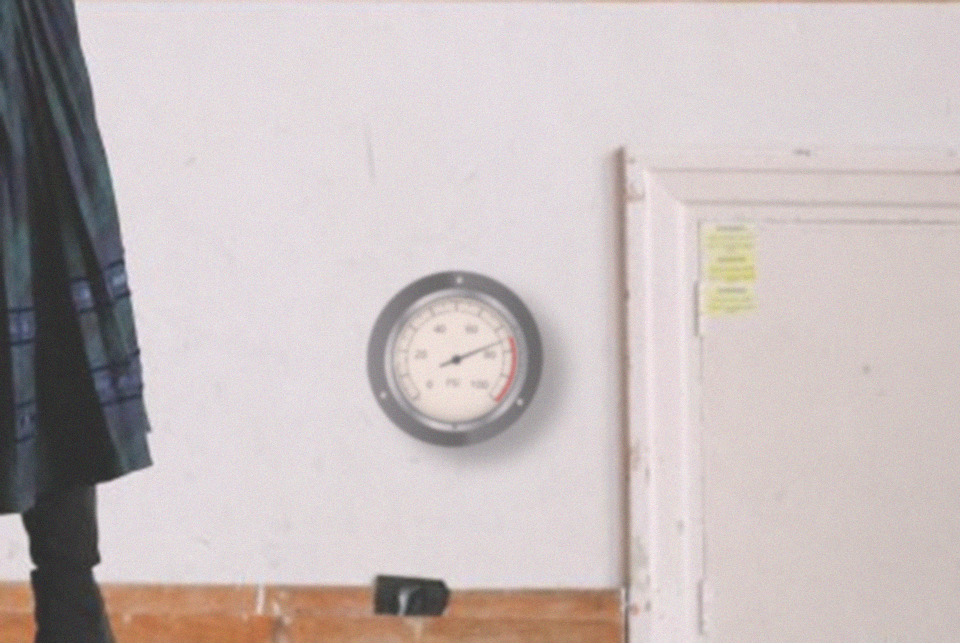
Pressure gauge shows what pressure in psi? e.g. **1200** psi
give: **75** psi
